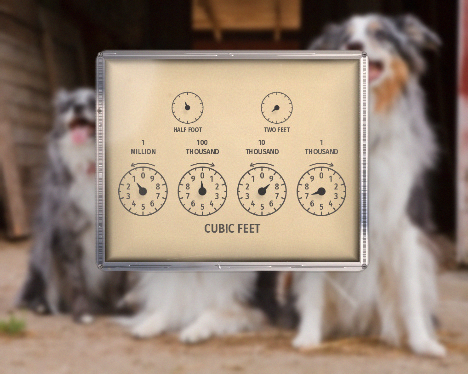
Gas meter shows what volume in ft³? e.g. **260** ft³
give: **98700** ft³
